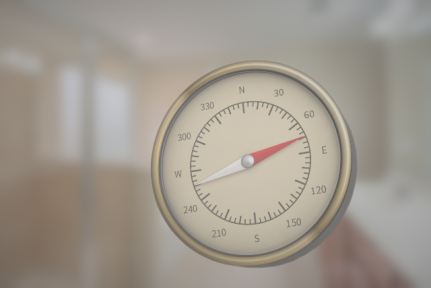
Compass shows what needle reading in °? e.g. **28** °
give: **75** °
